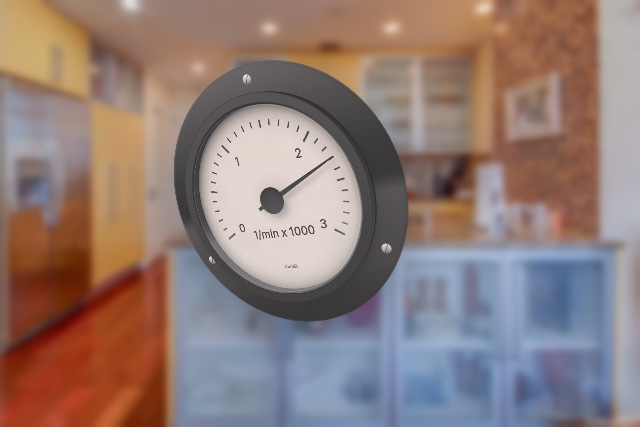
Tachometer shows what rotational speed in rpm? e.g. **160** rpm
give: **2300** rpm
